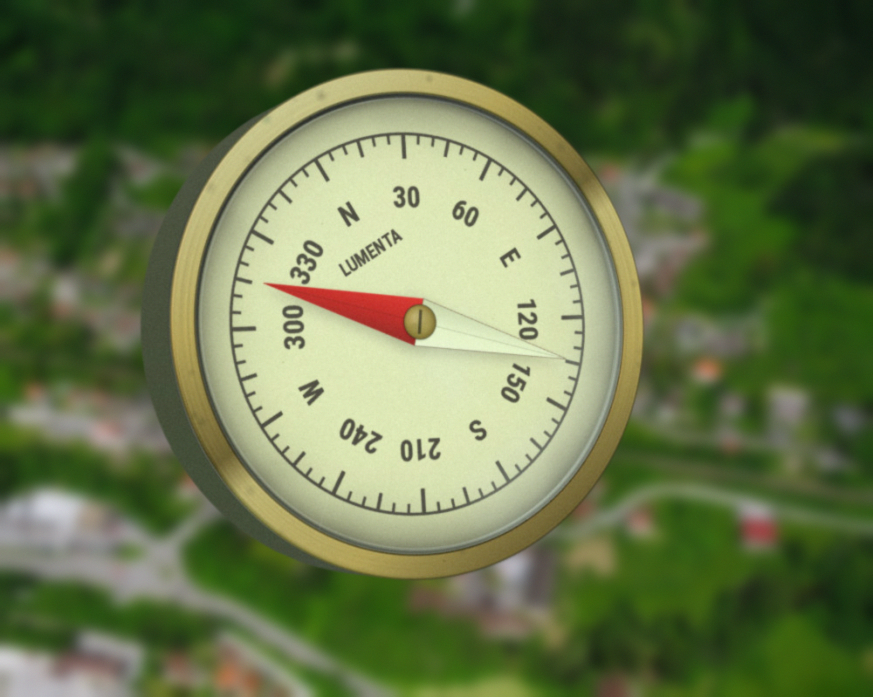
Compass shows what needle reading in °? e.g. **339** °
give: **315** °
